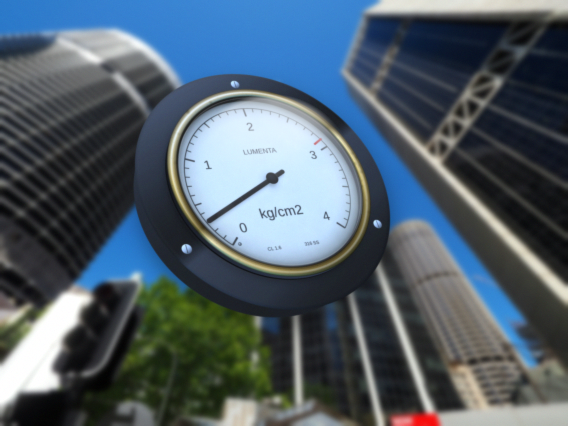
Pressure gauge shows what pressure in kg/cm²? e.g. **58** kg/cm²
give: **0.3** kg/cm²
